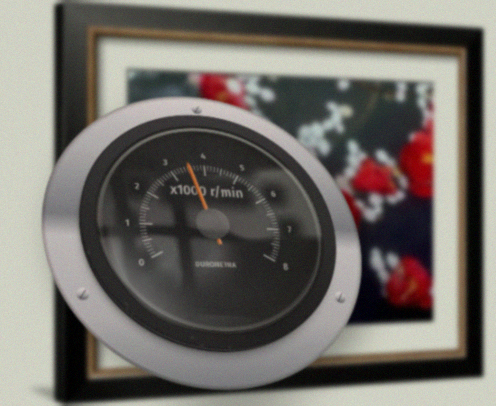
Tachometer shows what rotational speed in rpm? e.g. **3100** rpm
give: **3500** rpm
